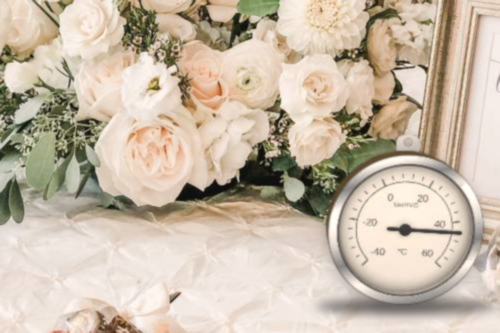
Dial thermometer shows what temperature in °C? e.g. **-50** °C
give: **44** °C
